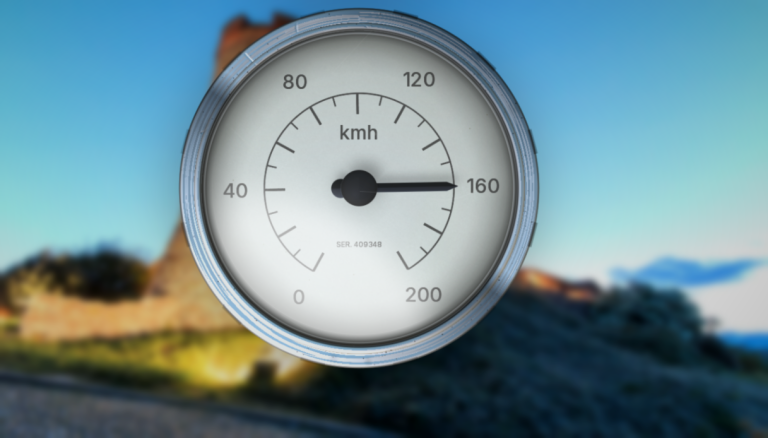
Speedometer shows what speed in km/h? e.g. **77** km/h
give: **160** km/h
